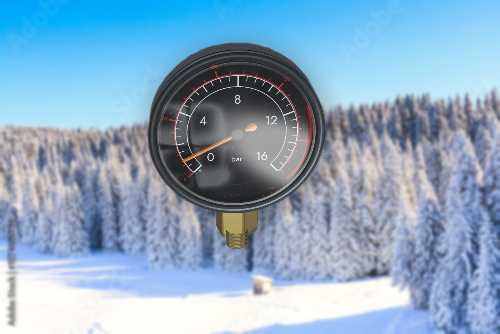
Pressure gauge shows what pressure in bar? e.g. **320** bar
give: **1** bar
